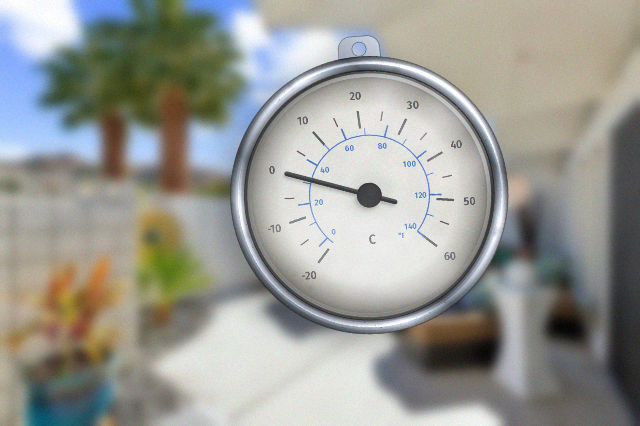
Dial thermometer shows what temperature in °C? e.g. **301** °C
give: **0** °C
